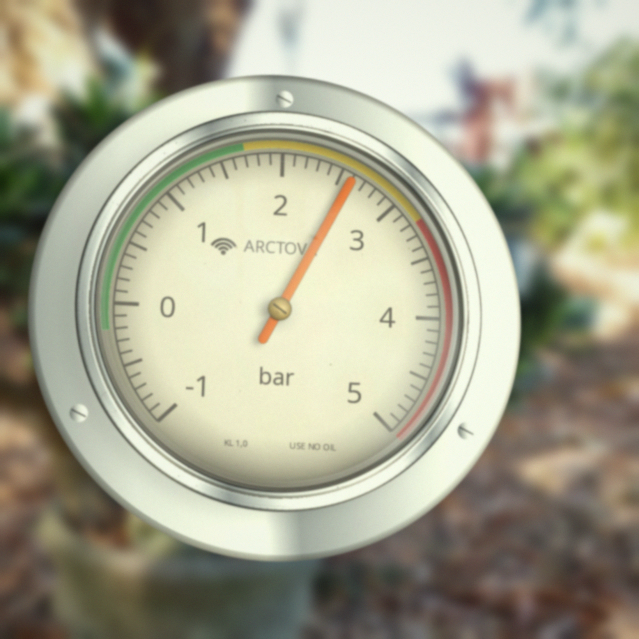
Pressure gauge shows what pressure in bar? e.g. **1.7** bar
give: **2.6** bar
